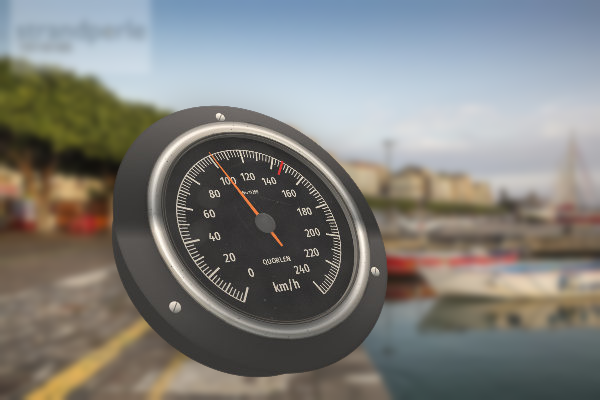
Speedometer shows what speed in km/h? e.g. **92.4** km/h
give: **100** km/h
